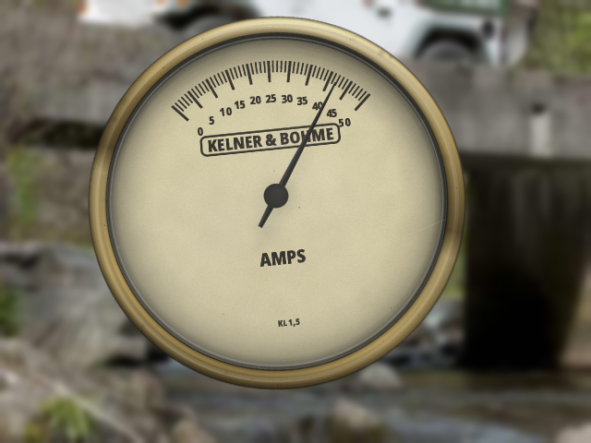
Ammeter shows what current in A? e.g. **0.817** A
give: **42** A
